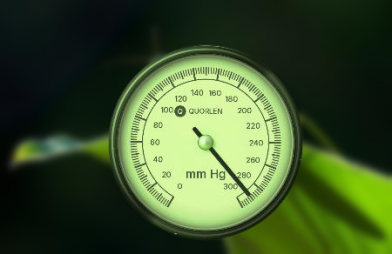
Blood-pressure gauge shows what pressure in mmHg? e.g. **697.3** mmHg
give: **290** mmHg
